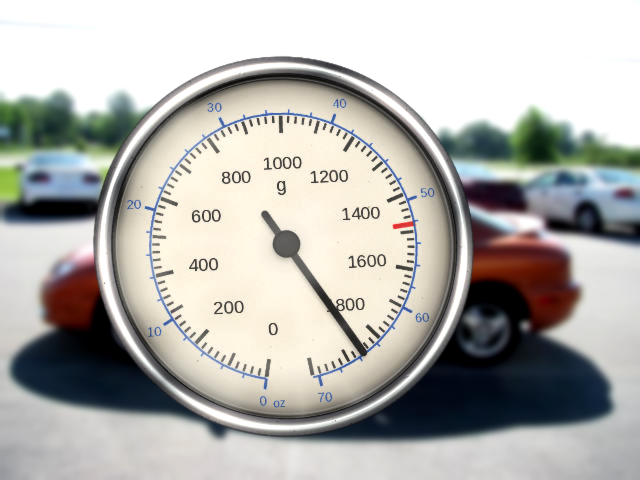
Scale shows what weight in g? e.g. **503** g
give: **1860** g
